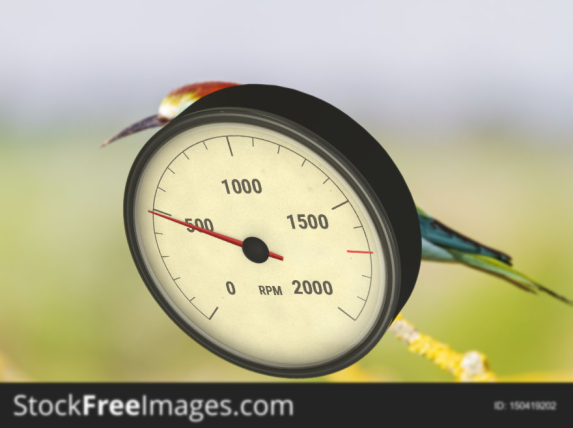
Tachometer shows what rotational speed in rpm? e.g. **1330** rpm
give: **500** rpm
